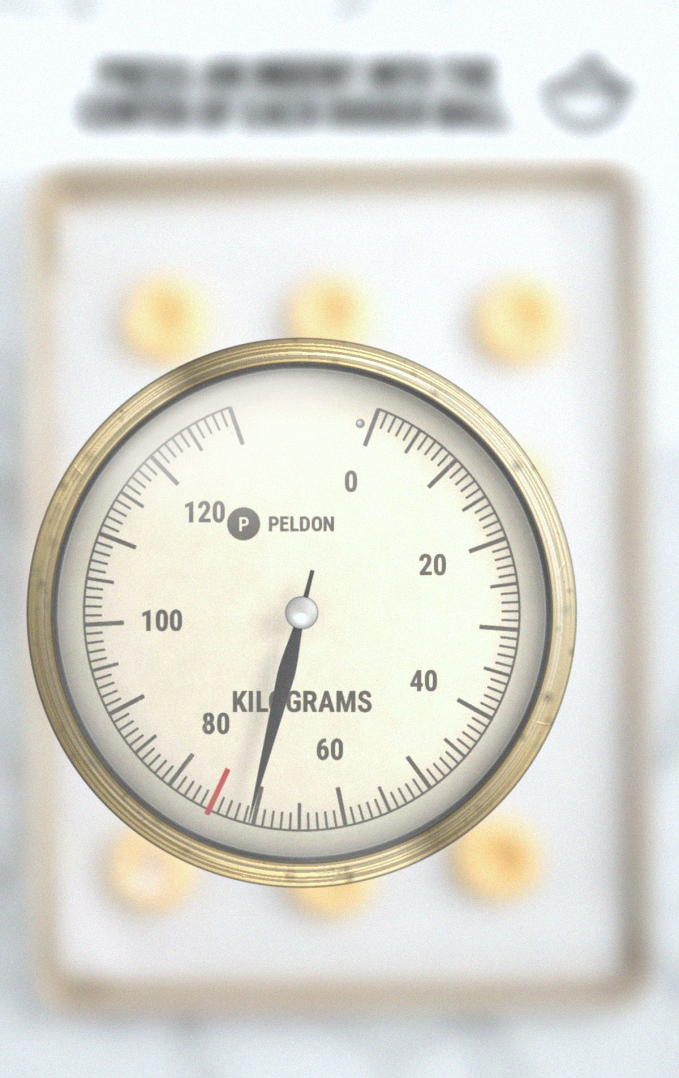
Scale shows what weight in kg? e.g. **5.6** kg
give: **70.5** kg
